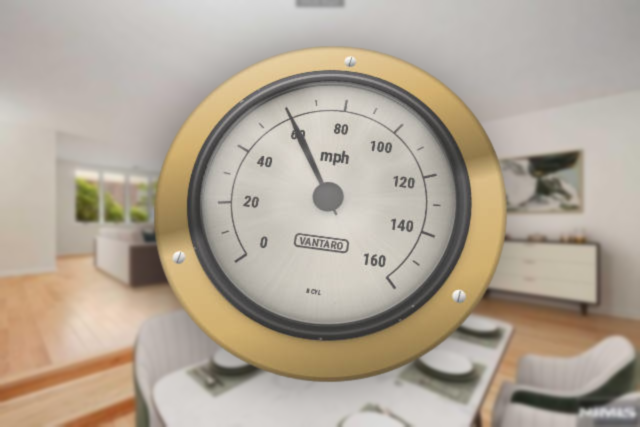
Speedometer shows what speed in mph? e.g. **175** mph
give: **60** mph
